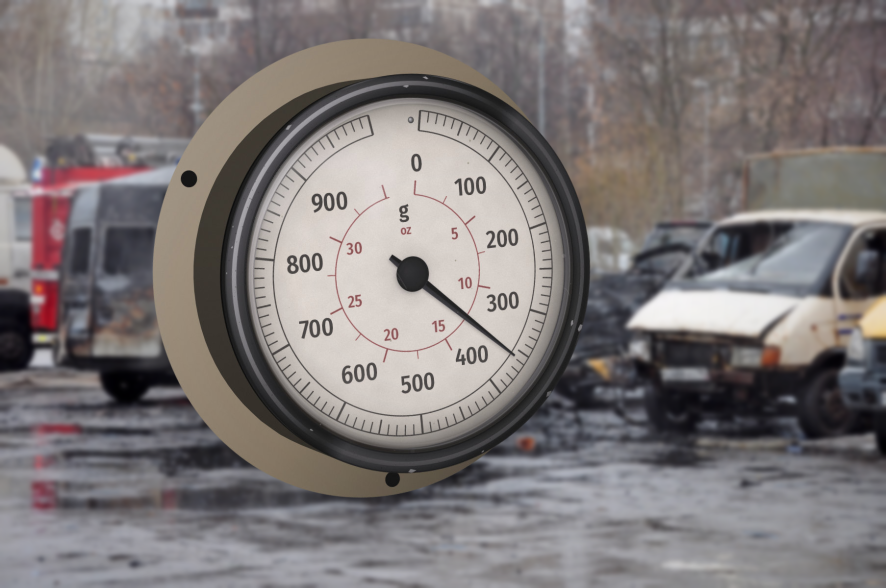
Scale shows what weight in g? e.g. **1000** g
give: **360** g
